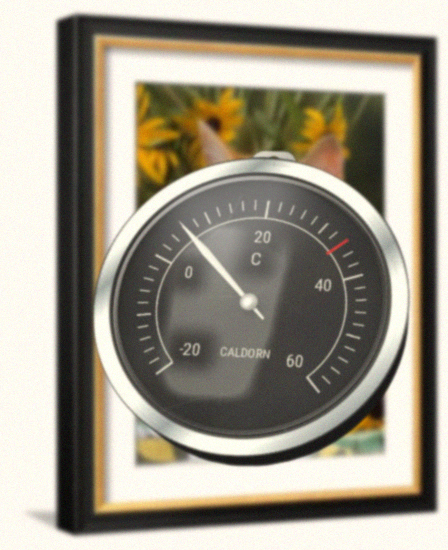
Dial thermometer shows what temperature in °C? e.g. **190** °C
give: **6** °C
